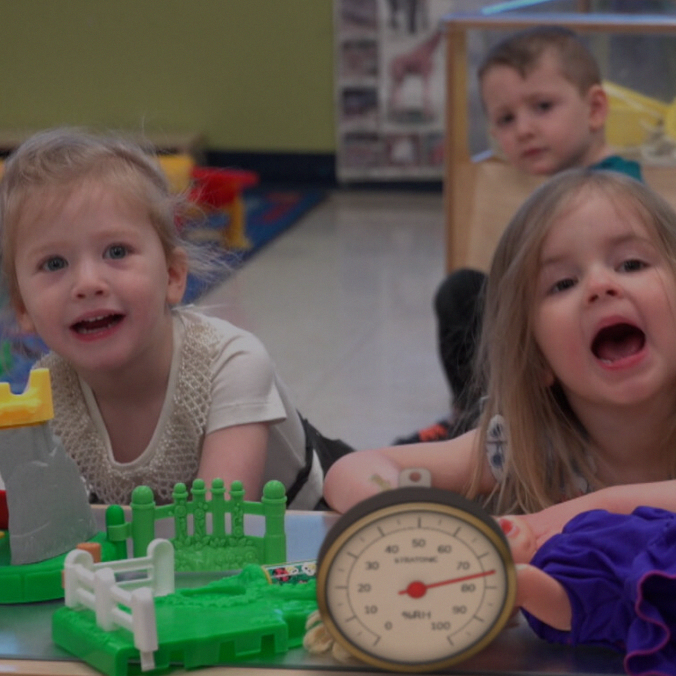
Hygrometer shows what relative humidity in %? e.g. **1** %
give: **75** %
